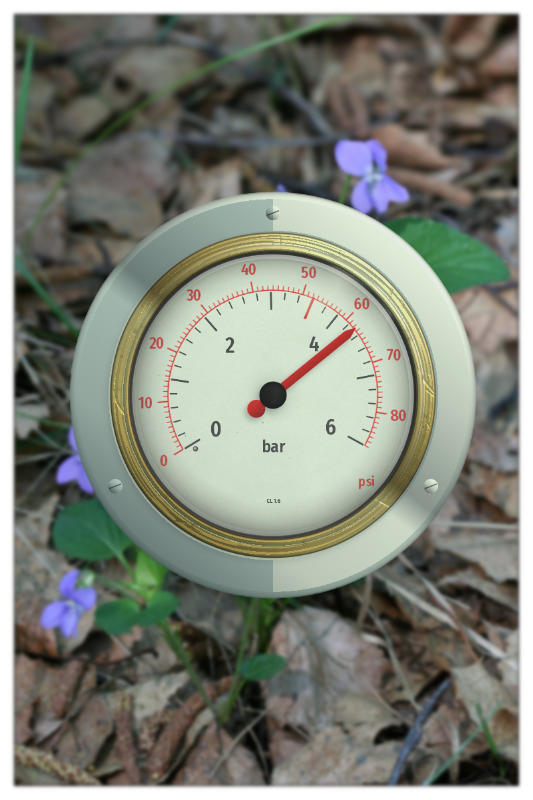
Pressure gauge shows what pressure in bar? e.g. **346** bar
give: **4.3** bar
